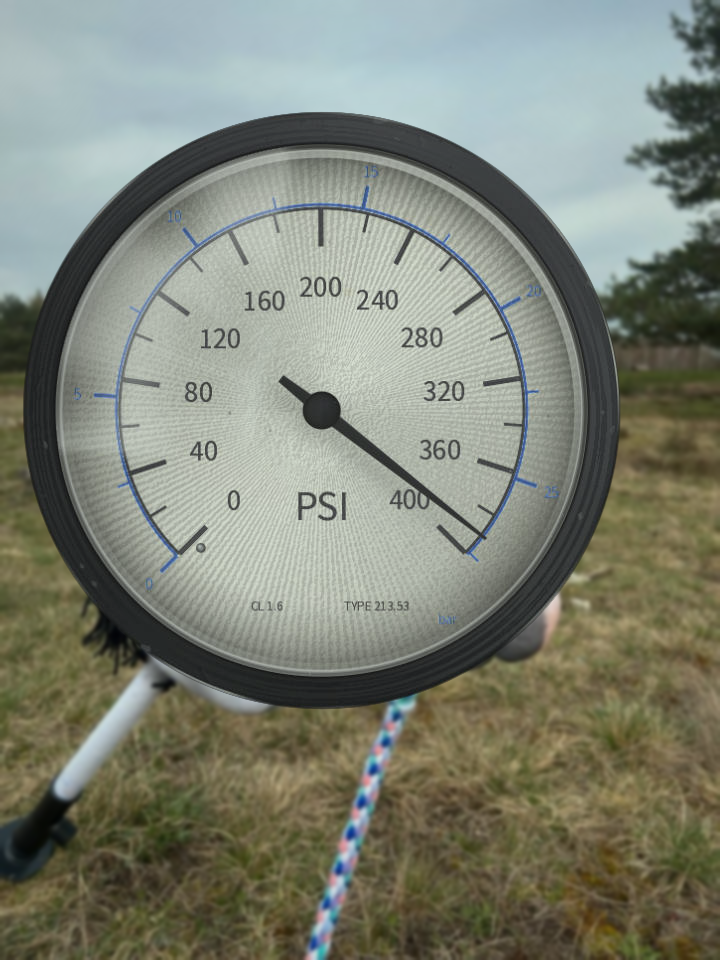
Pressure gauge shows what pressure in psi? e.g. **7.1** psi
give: **390** psi
